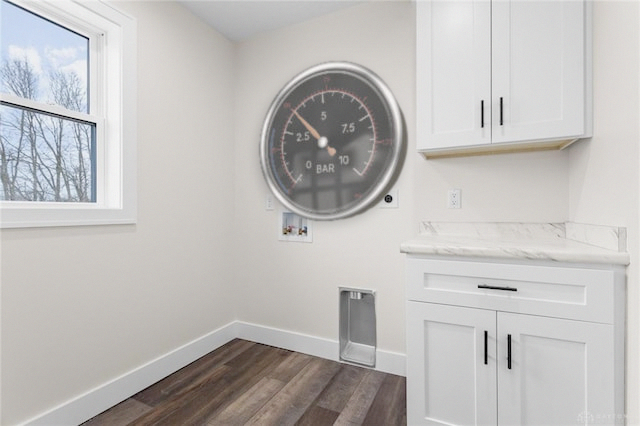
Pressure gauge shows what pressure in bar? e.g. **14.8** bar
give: **3.5** bar
